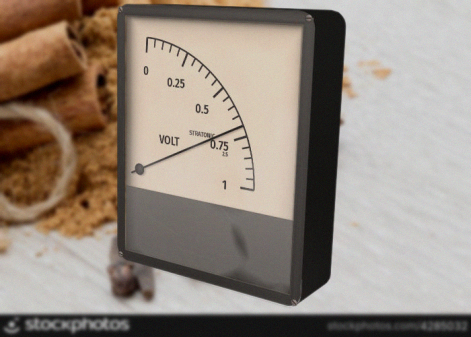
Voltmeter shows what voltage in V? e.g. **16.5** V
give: **0.7** V
